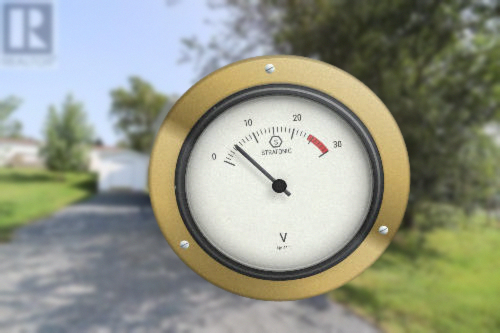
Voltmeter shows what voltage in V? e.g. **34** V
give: **5** V
